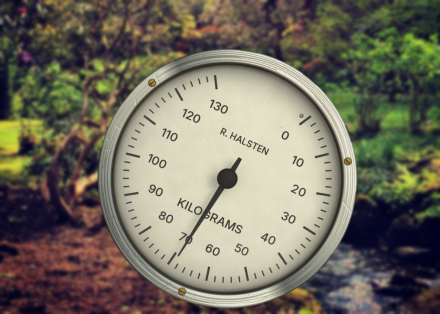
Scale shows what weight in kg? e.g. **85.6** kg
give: **69** kg
